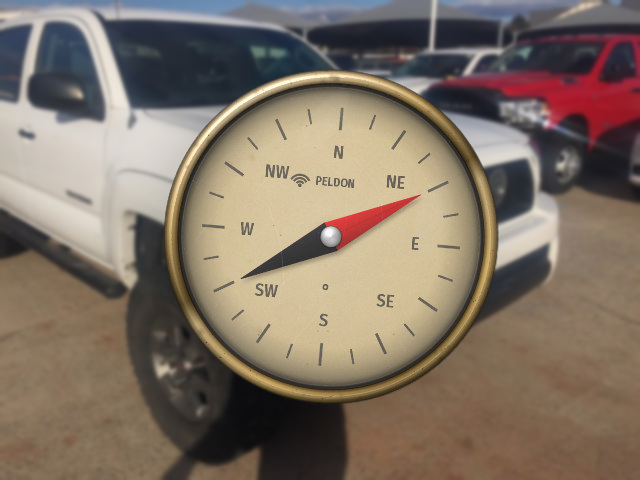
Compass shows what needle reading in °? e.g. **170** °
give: **60** °
